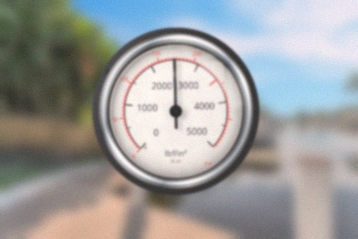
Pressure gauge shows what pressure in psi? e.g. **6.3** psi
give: **2500** psi
